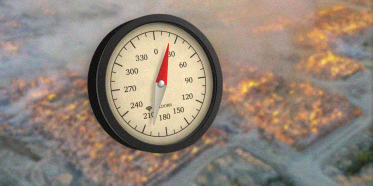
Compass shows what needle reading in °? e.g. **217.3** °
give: **20** °
